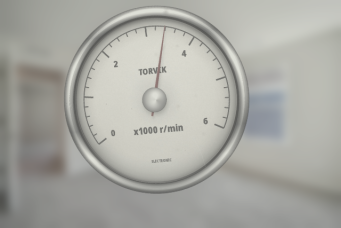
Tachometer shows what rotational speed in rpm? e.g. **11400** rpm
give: **3400** rpm
